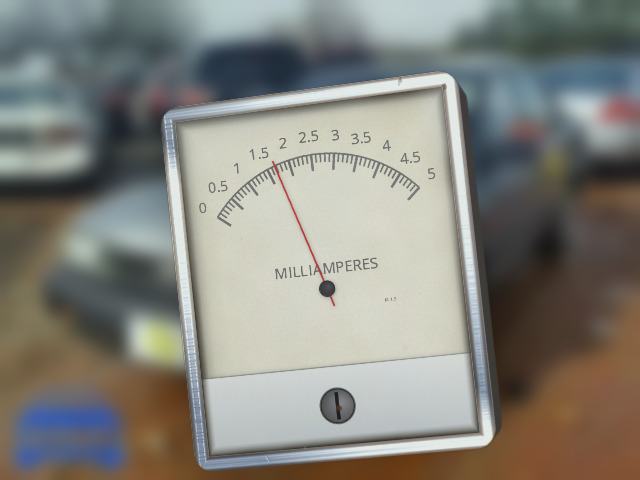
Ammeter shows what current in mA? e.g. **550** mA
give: **1.7** mA
